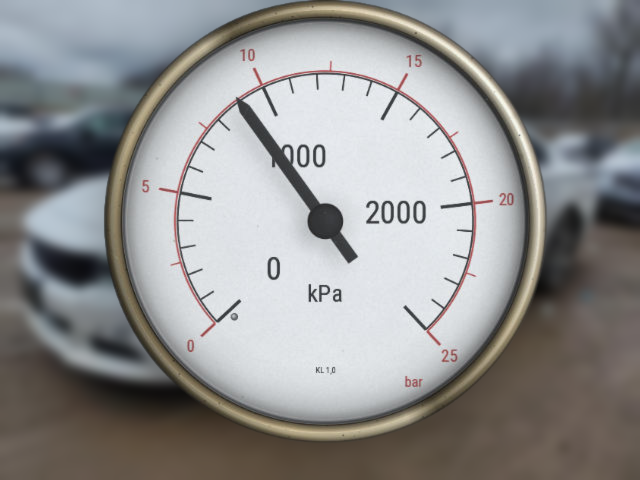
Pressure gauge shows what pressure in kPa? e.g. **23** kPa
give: **900** kPa
